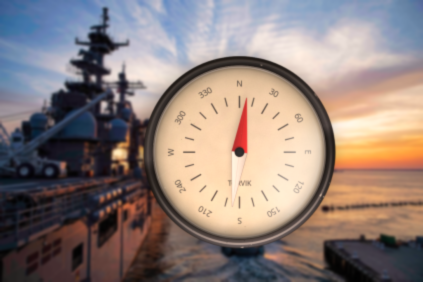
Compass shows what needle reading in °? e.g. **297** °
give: **7.5** °
